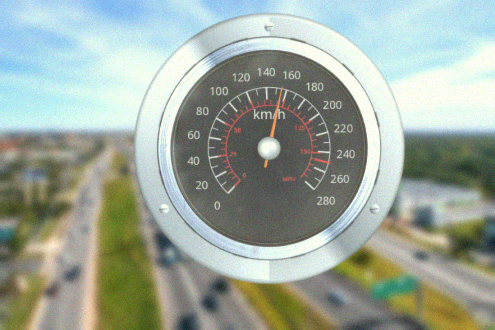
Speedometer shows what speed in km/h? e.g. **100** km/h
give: **155** km/h
